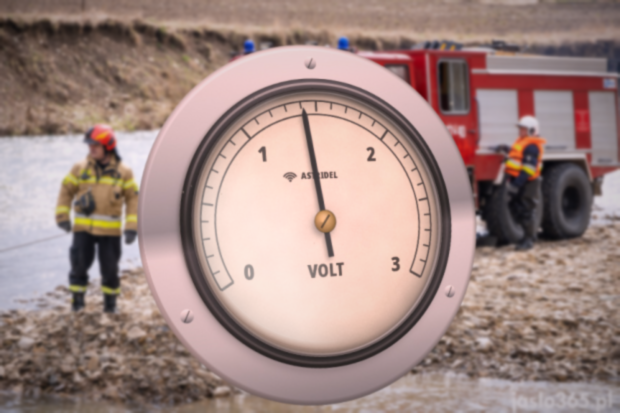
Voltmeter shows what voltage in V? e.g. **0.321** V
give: **1.4** V
